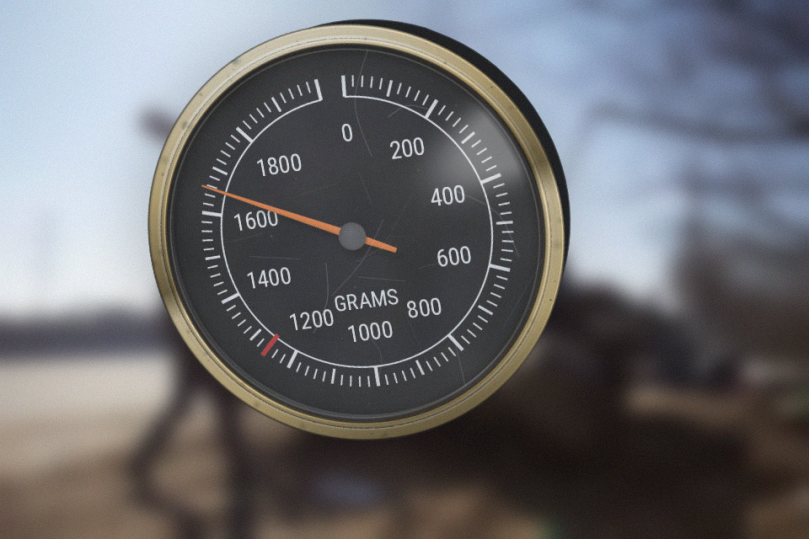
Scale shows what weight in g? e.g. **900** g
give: **1660** g
